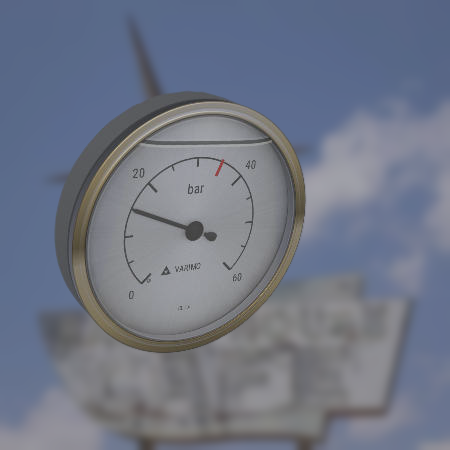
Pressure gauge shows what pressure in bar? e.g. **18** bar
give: **15** bar
